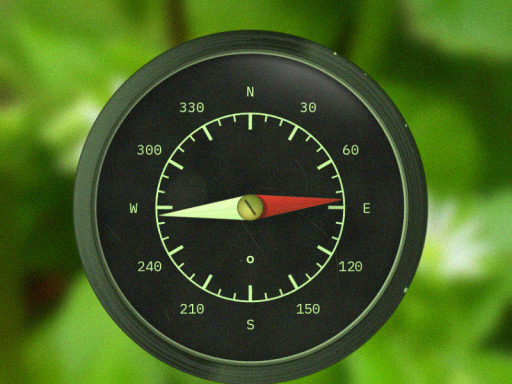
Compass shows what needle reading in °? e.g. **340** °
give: **85** °
